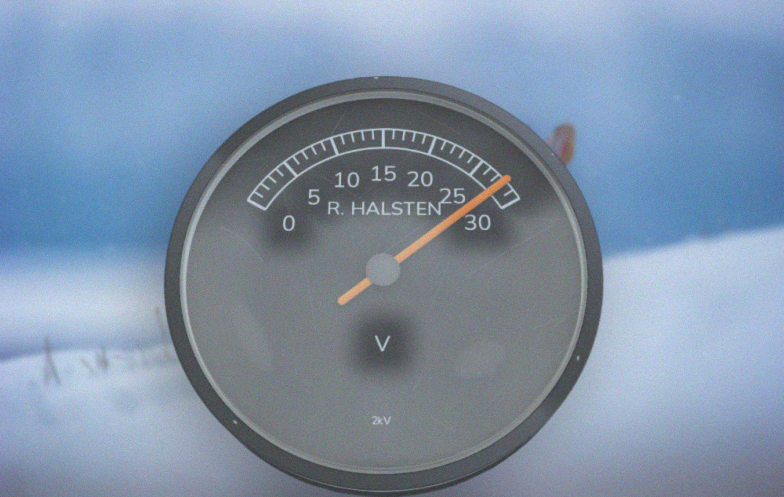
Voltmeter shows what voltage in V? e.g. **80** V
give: **28** V
